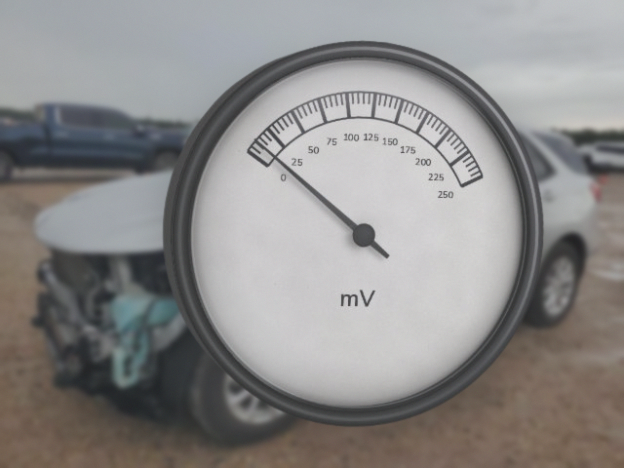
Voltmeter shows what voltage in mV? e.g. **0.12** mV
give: **10** mV
